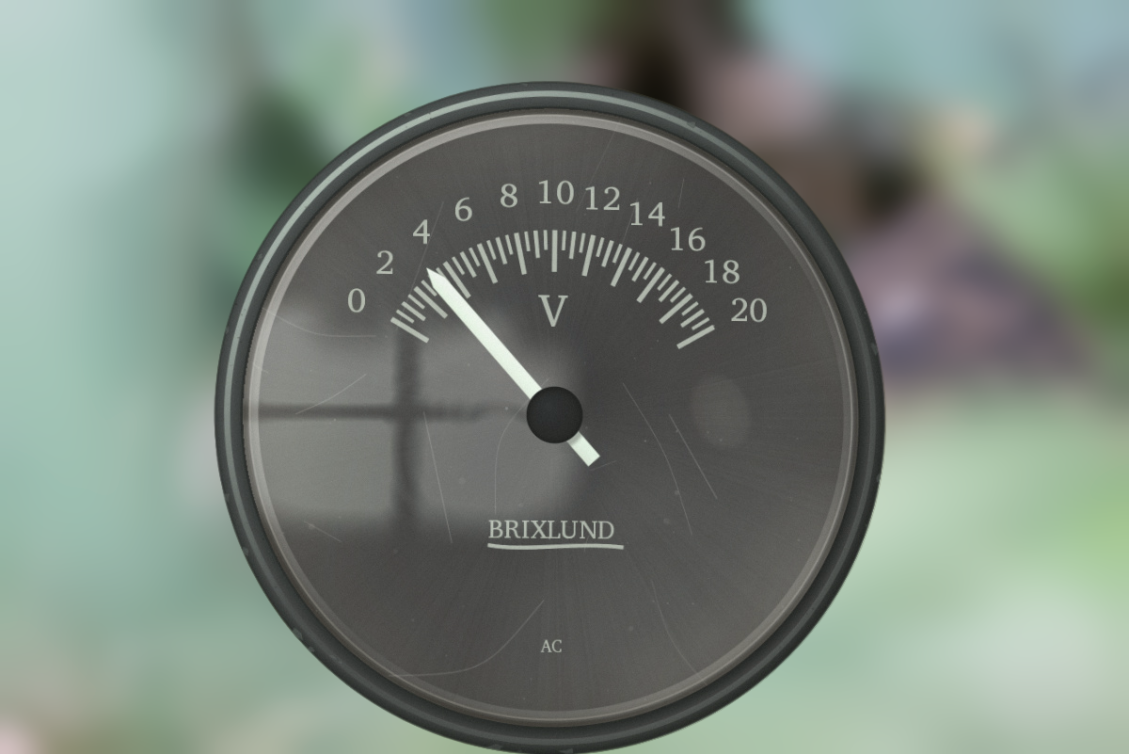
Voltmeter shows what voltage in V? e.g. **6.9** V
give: **3** V
